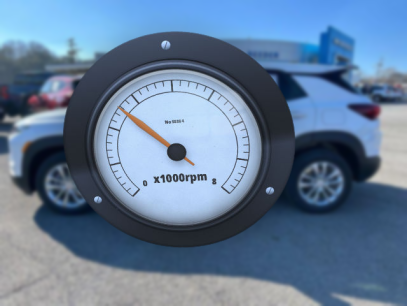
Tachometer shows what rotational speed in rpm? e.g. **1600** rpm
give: **2600** rpm
